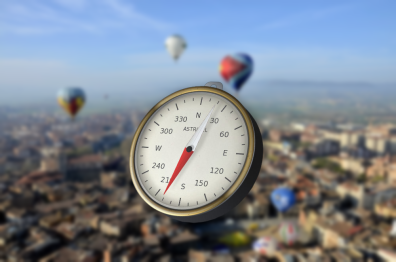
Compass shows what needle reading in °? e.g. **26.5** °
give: **200** °
